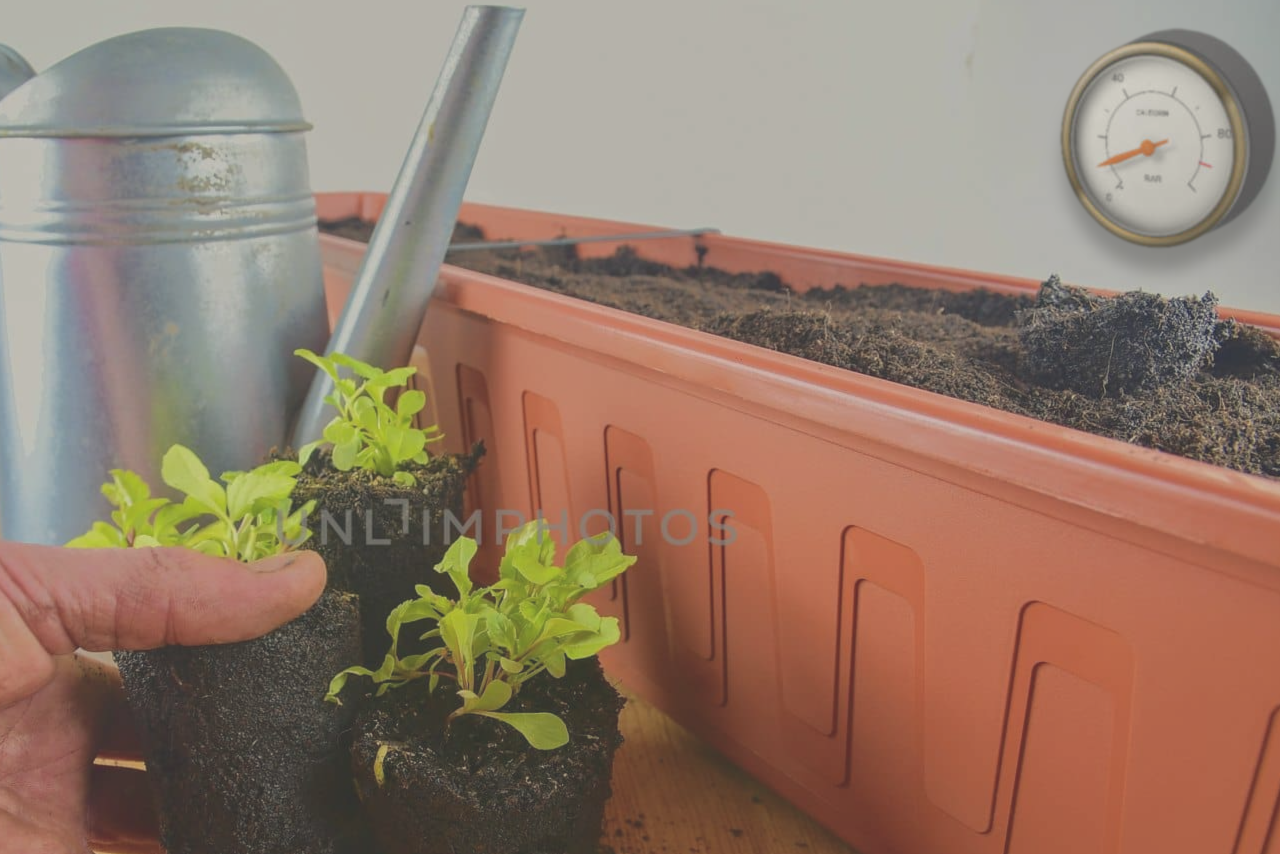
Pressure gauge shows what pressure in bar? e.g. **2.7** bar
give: **10** bar
